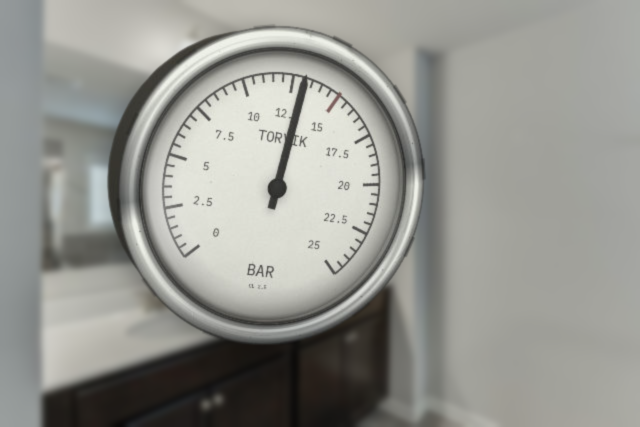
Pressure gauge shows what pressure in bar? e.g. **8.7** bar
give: **13** bar
